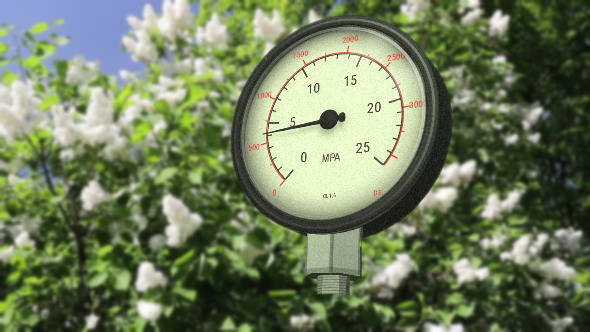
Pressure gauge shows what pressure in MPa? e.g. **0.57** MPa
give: **4** MPa
